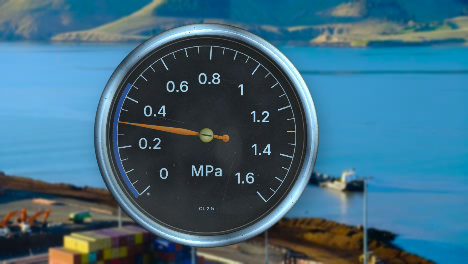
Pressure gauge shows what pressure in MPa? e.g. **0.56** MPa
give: **0.3** MPa
